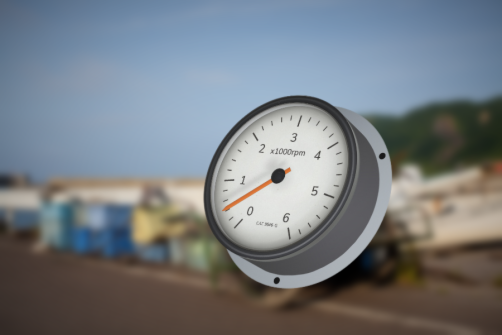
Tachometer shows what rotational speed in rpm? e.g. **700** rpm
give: **400** rpm
